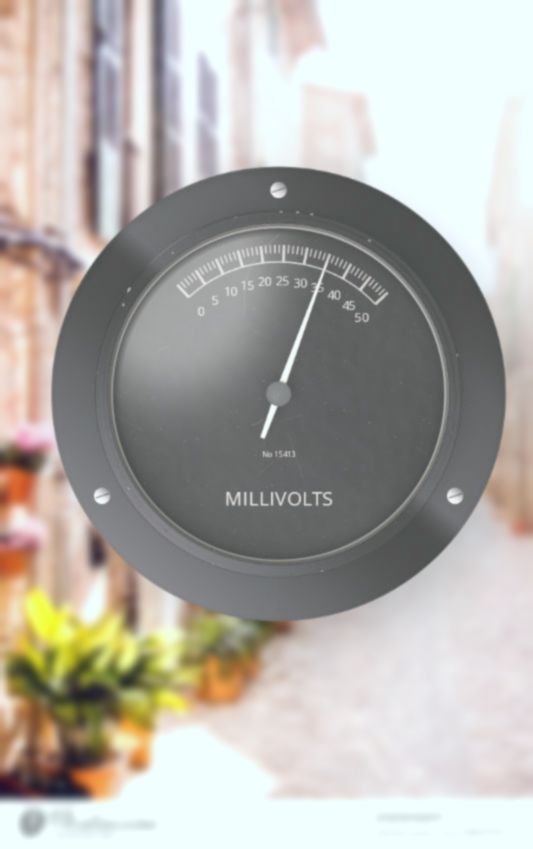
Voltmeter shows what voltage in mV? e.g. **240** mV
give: **35** mV
